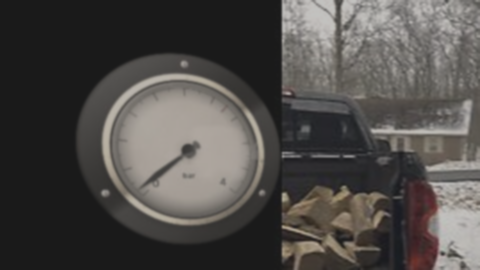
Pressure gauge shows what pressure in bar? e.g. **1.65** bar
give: **0.1** bar
